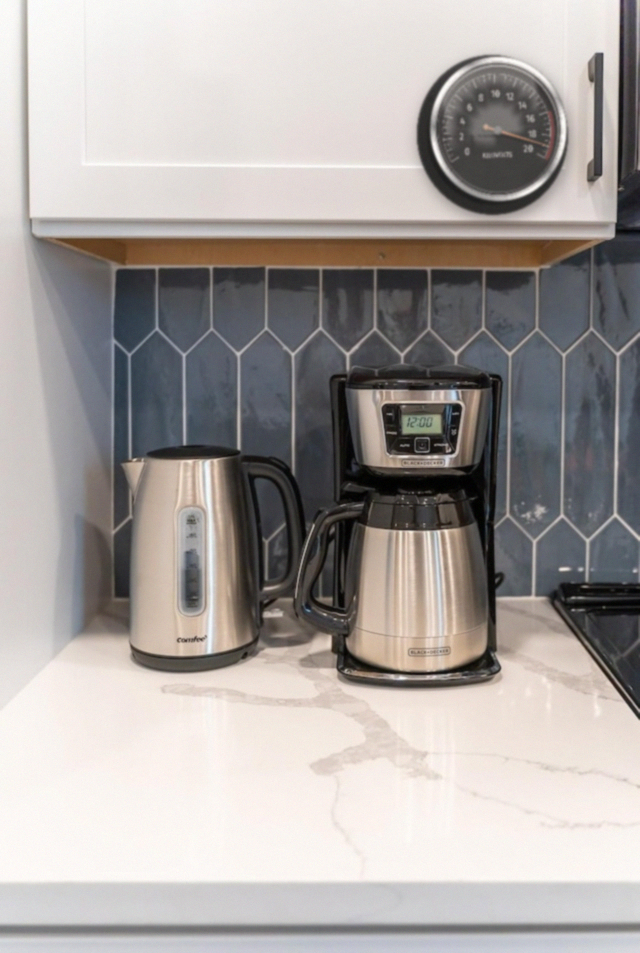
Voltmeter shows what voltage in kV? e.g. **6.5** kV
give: **19** kV
